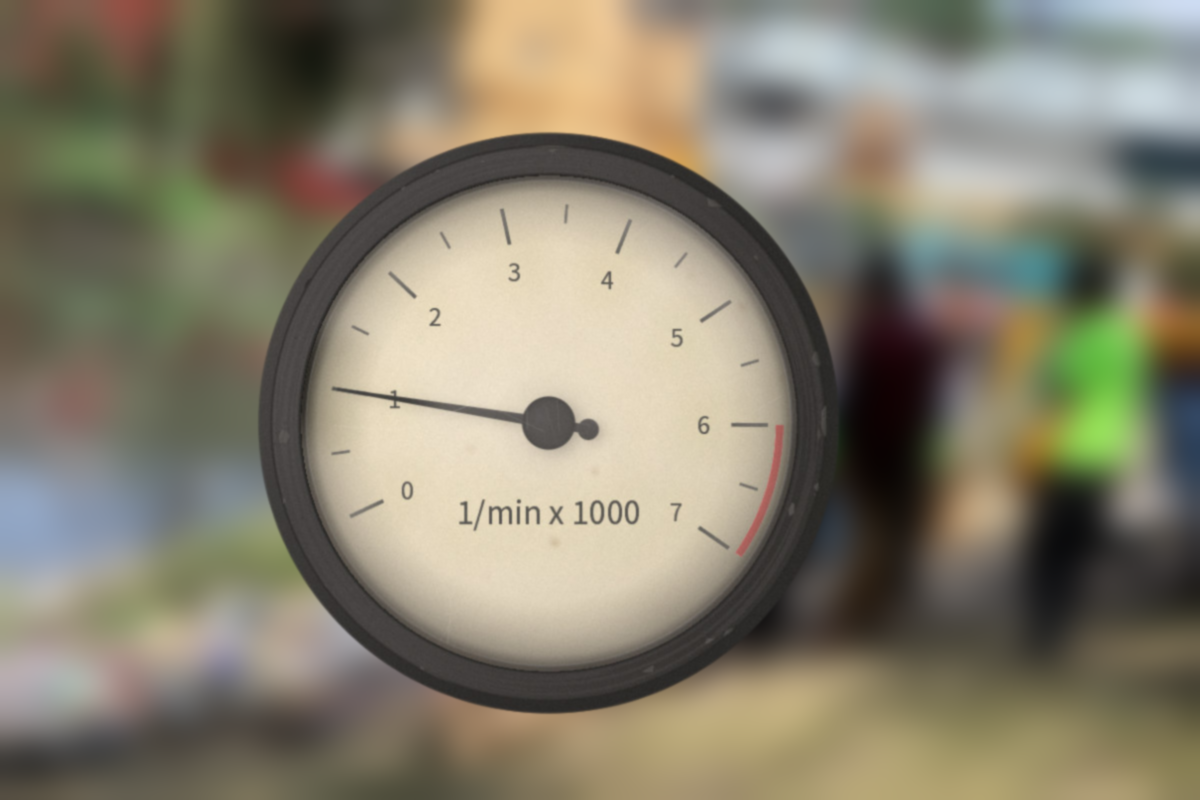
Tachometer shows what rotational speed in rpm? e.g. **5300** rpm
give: **1000** rpm
